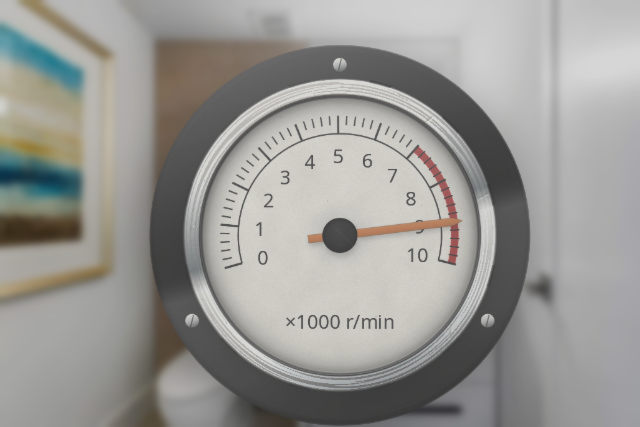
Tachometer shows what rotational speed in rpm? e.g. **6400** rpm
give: **9000** rpm
